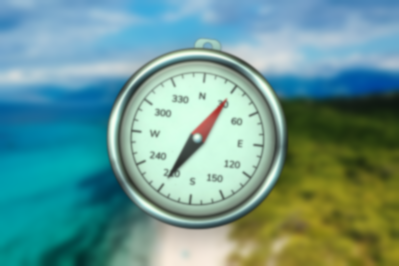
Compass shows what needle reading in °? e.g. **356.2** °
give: **30** °
